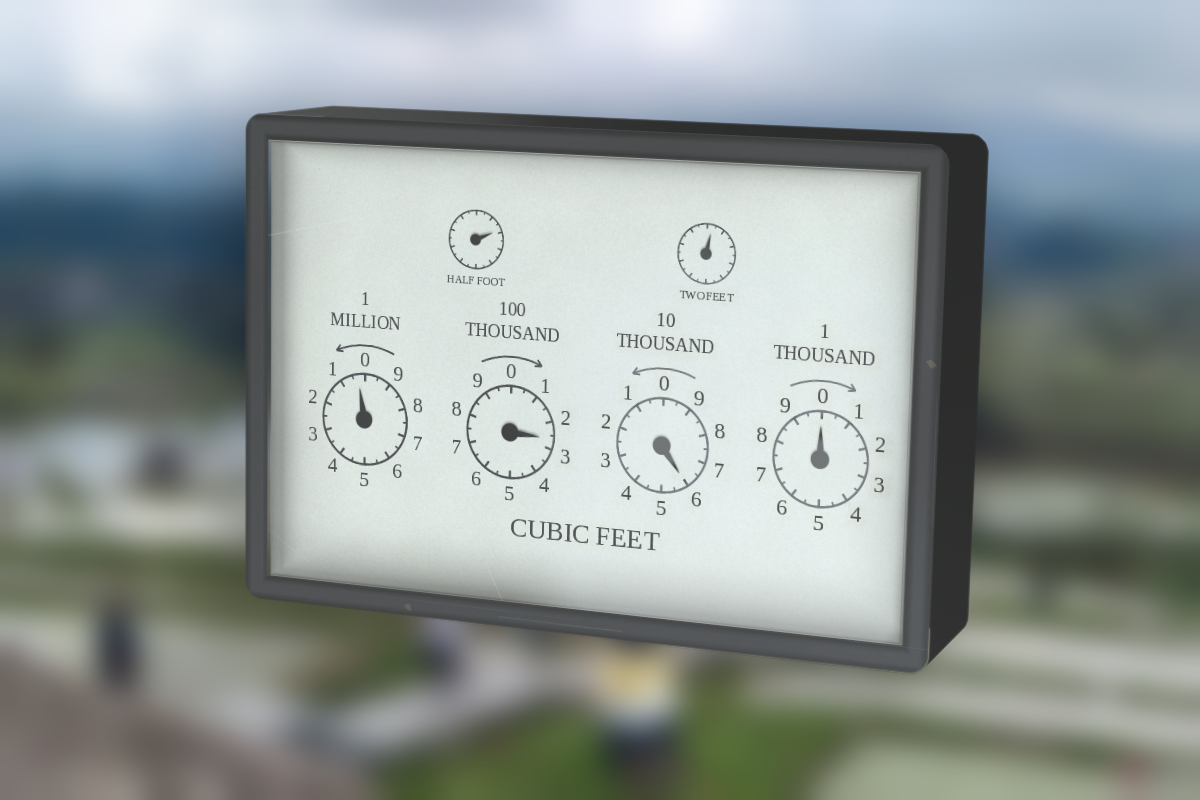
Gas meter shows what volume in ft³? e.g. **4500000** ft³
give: **26000** ft³
